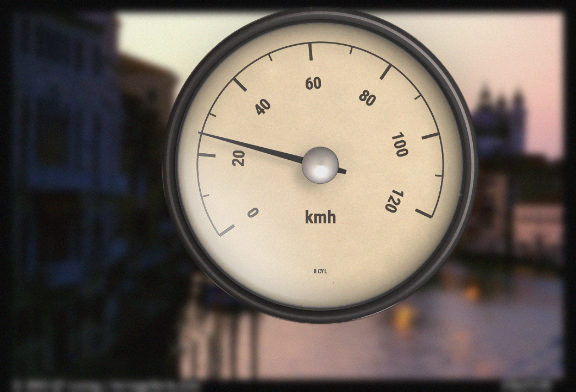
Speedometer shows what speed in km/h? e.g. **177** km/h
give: **25** km/h
